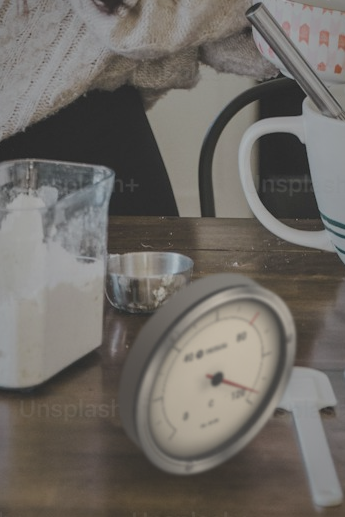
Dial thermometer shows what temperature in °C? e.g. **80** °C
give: **115** °C
